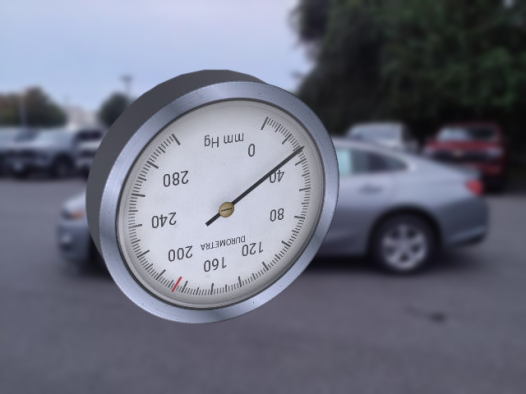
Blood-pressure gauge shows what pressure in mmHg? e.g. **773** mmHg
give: **30** mmHg
